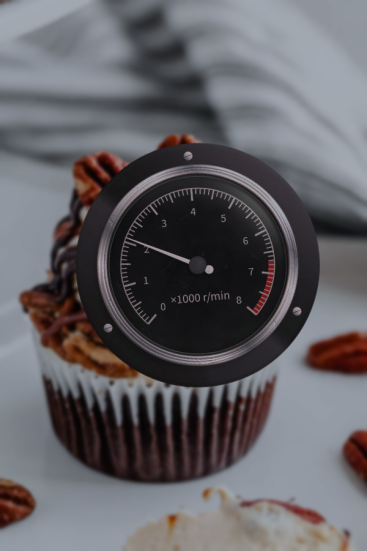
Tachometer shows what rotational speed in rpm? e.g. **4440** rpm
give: **2100** rpm
